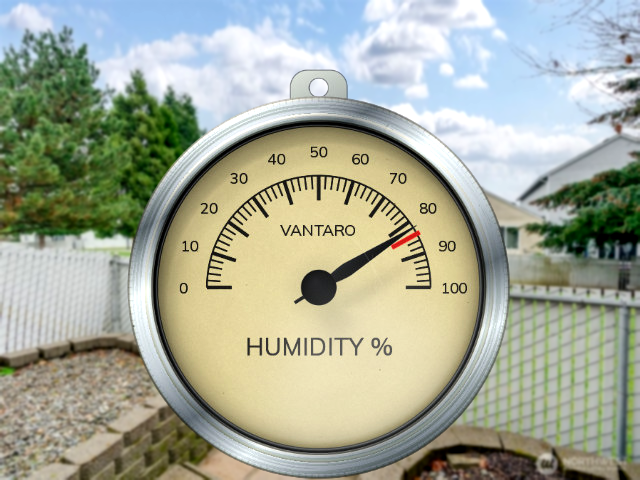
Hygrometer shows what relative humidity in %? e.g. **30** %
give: **82** %
